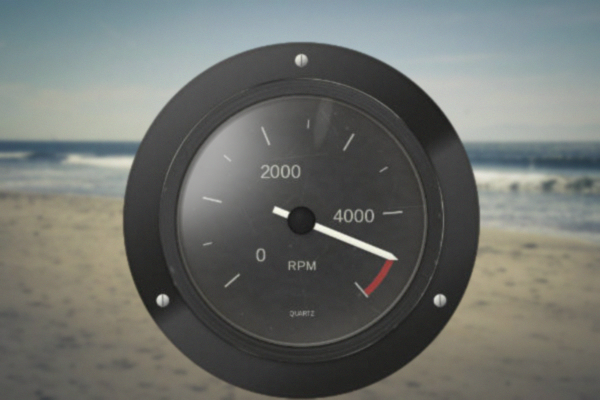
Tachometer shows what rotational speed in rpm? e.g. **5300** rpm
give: **4500** rpm
